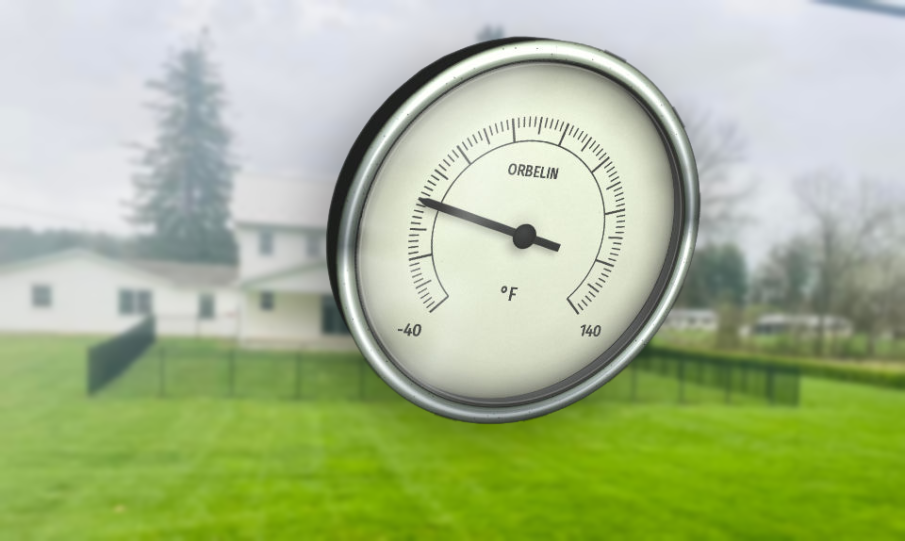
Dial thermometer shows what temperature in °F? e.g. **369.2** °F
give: **0** °F
